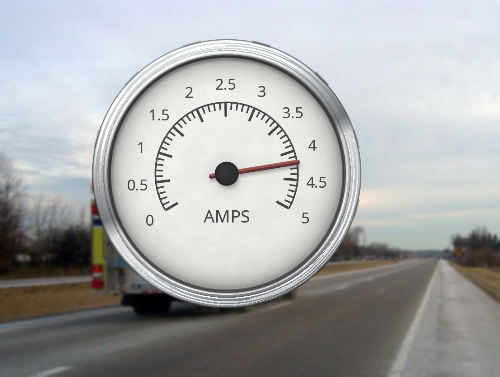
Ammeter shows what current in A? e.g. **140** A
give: **4.2** A
